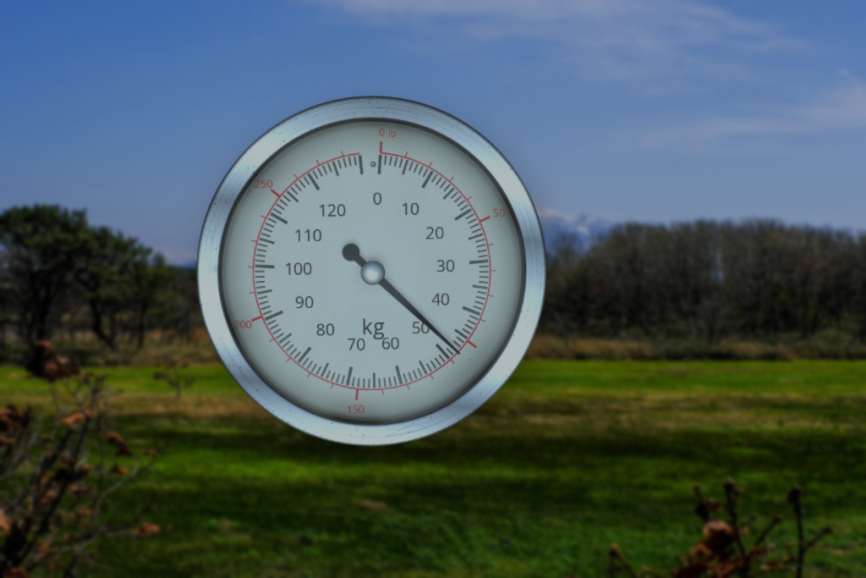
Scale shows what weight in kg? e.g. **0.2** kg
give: **48** kg
